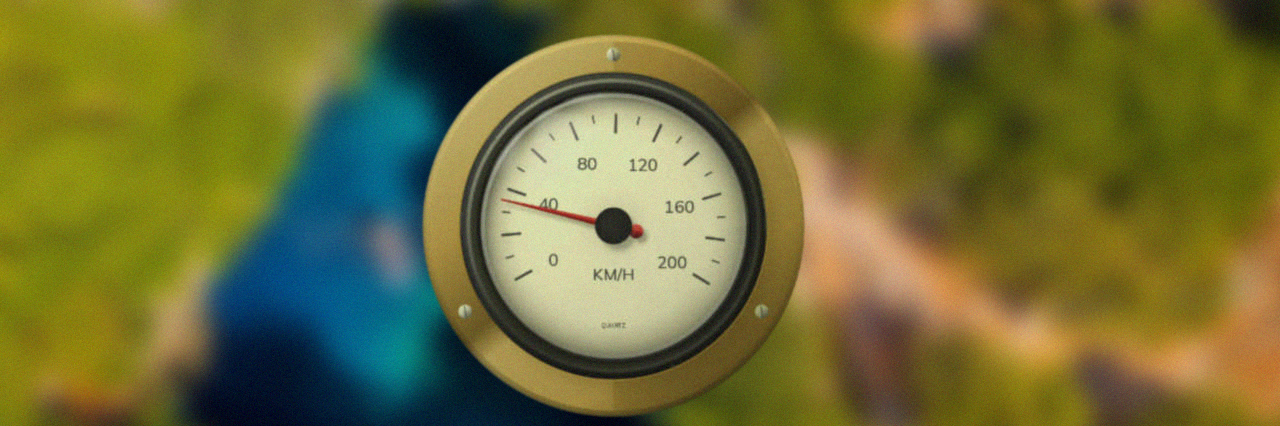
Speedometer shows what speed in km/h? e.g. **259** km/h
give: **35** km/h
